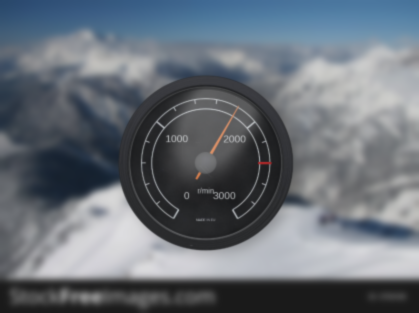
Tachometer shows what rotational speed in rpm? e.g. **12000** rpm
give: **1800** rpm
